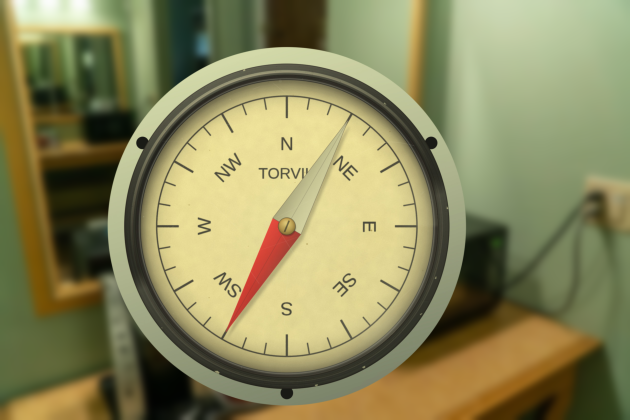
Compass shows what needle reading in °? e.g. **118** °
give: **210** °
